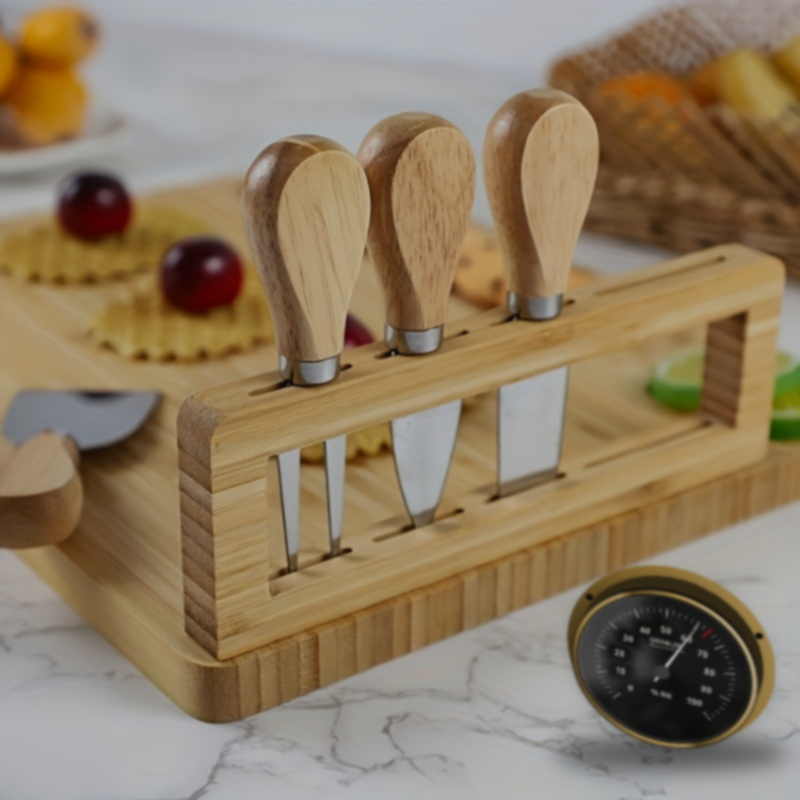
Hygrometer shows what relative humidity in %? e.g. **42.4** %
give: **60** %
